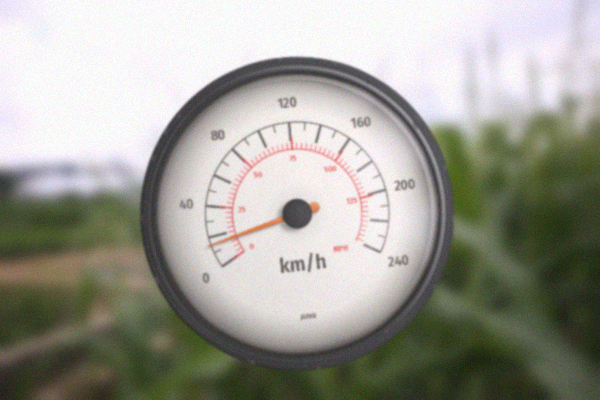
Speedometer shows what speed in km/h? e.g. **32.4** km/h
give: **15** km/h
